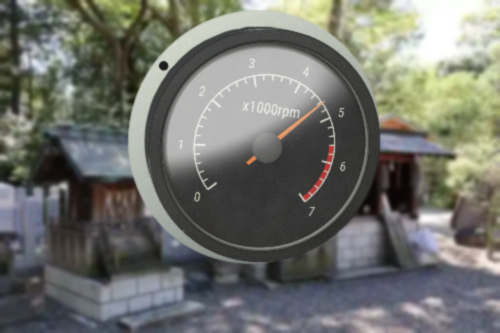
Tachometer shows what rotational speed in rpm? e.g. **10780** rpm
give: **4600** rpm
